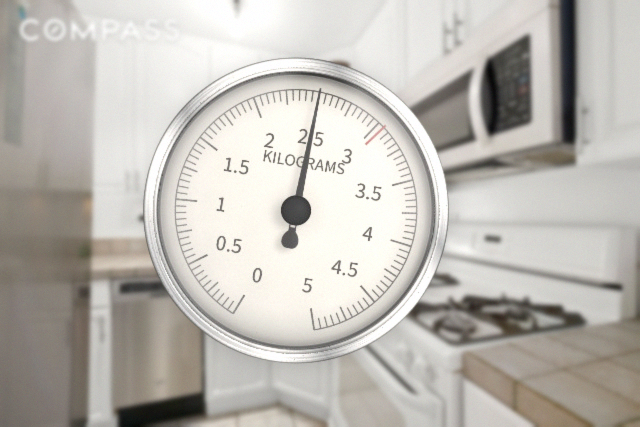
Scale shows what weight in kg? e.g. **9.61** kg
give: **2.5** kg
